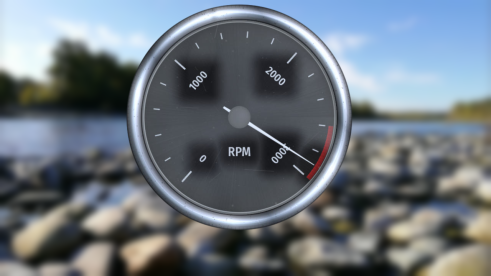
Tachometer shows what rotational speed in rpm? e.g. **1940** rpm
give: **2900** rpm
